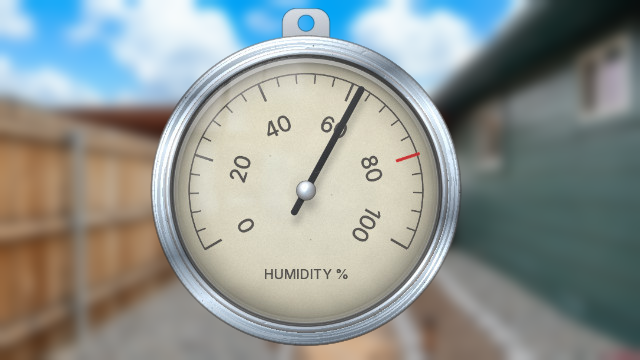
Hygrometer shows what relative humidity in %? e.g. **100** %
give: **62** %
